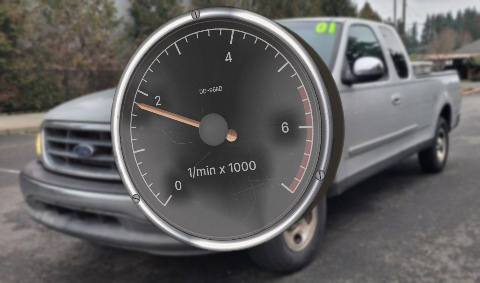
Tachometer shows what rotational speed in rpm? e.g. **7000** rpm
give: **1800** rpm
